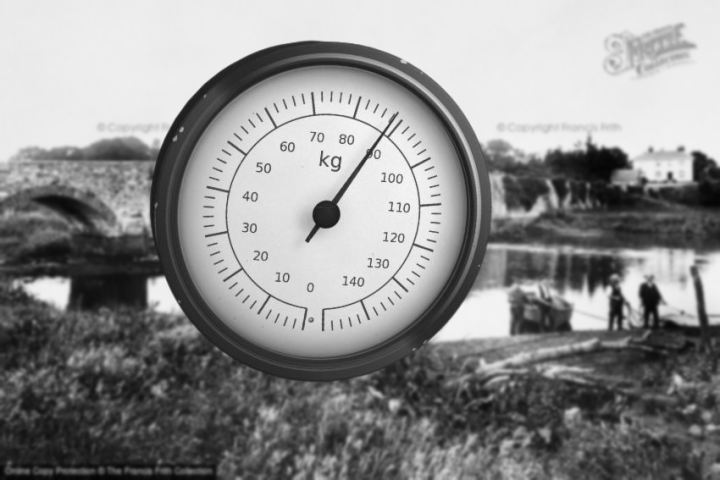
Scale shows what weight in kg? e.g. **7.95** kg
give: **88** kg
